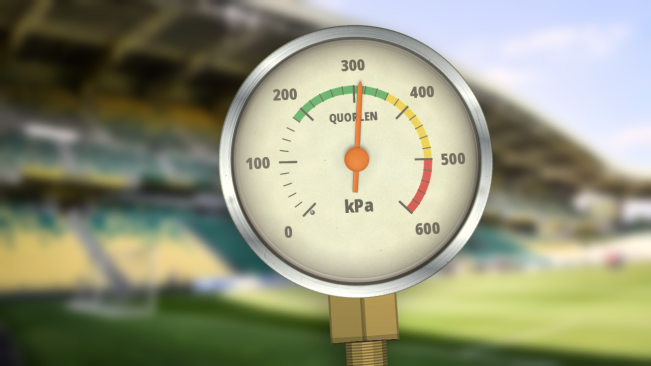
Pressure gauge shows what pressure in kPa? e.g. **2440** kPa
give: **310** kPa
